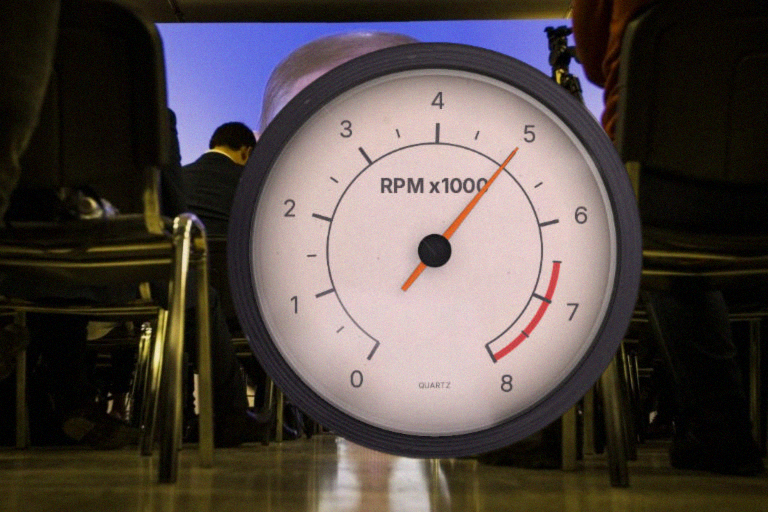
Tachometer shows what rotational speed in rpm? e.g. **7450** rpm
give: **5000** rpm
